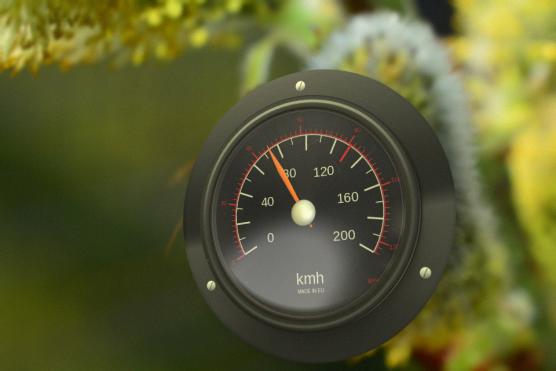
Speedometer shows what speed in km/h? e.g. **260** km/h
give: **75** km/h
